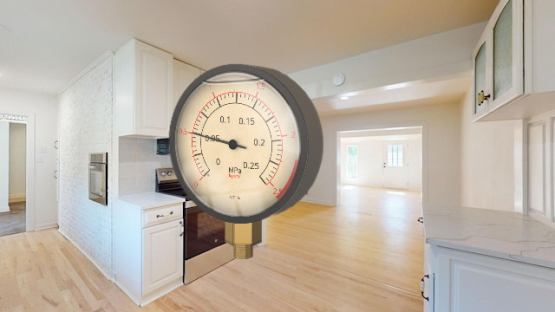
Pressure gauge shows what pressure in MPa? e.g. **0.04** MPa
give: **0.05** MPa
